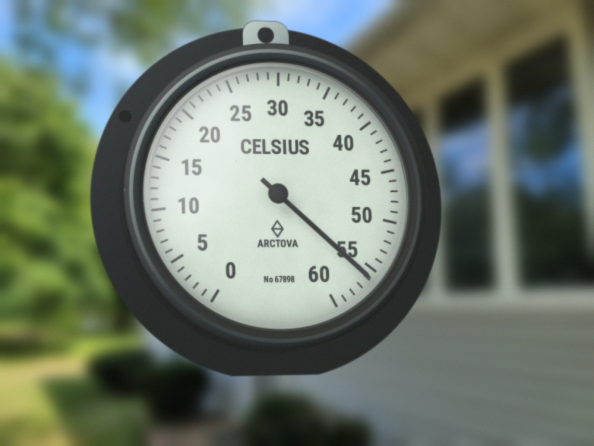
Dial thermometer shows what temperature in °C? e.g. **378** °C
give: **56** °C
